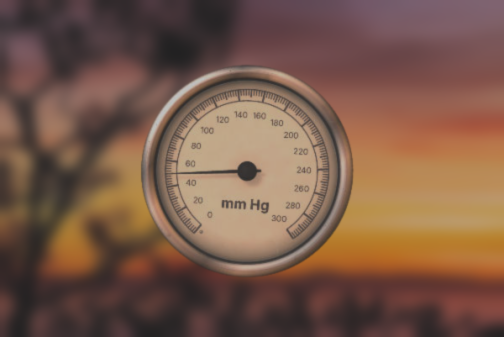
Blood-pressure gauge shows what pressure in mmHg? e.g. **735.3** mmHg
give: **50** mmHg
